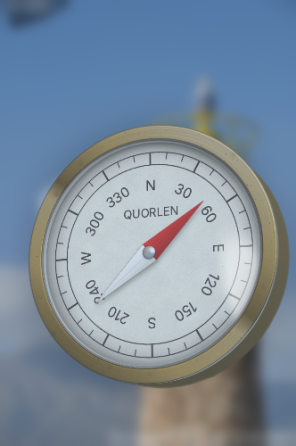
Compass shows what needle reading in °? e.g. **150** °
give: **50** °
